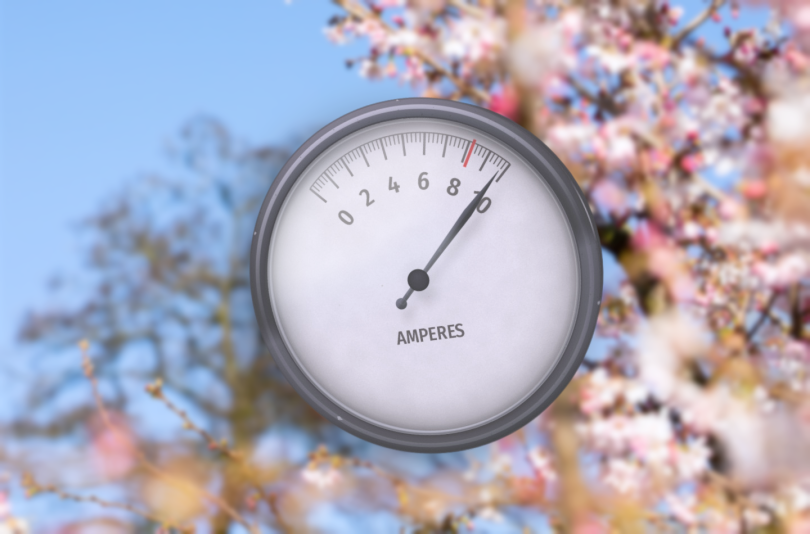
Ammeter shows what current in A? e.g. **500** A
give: **9.8** A
